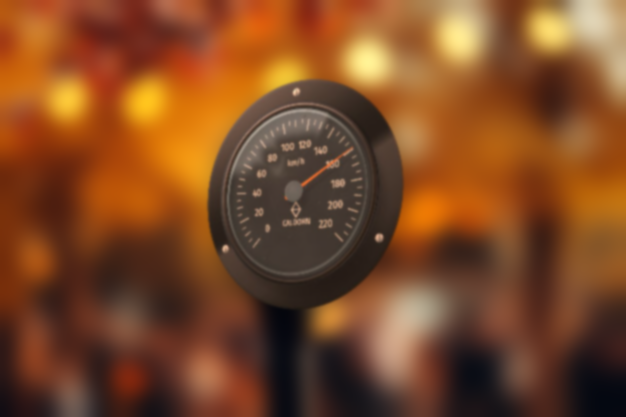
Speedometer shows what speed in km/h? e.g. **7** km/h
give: **160** km/h
